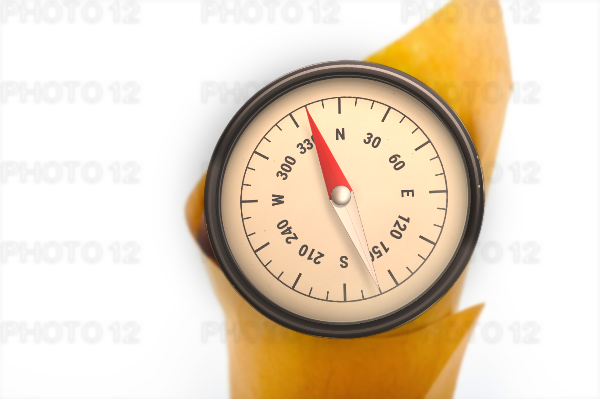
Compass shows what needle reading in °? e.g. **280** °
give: **340** °
